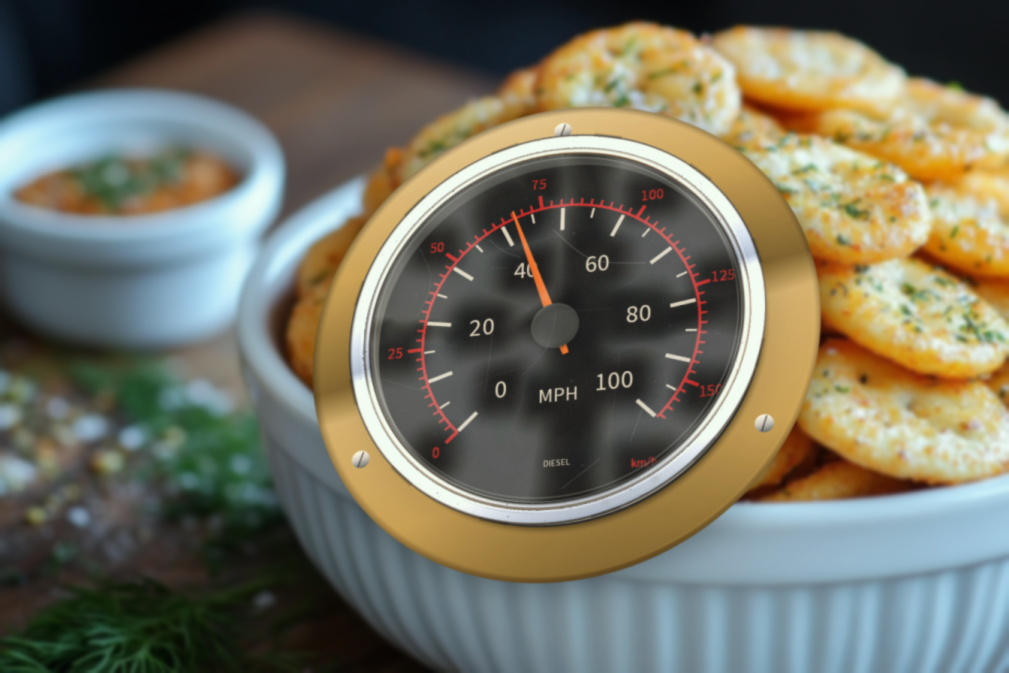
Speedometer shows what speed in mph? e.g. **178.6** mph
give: **42.5** mph
